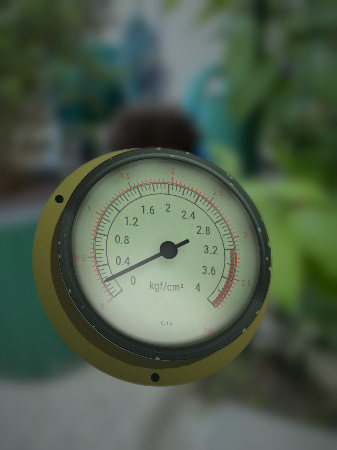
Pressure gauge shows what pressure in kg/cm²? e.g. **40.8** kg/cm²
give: **0.2** kg/cm²
